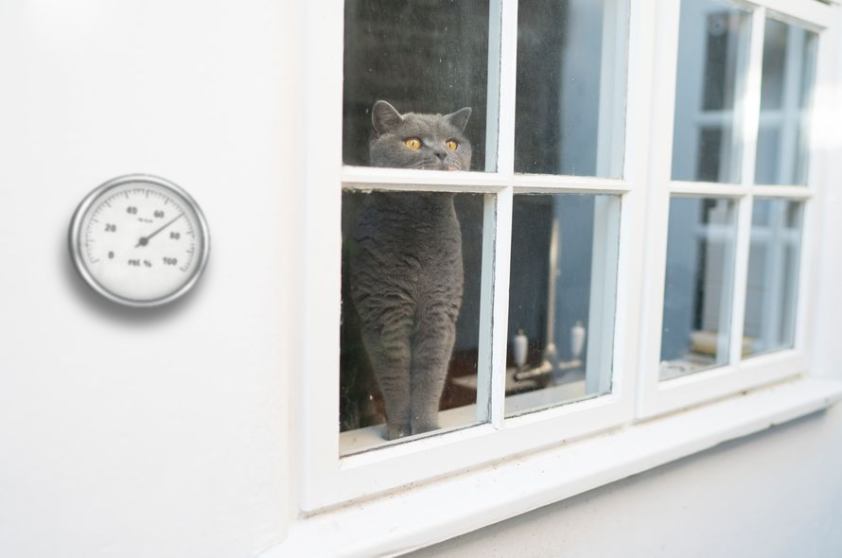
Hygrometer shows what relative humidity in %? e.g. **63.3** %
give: **70** %
